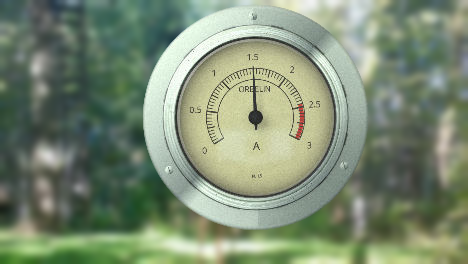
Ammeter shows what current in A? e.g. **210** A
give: **1.5** A
